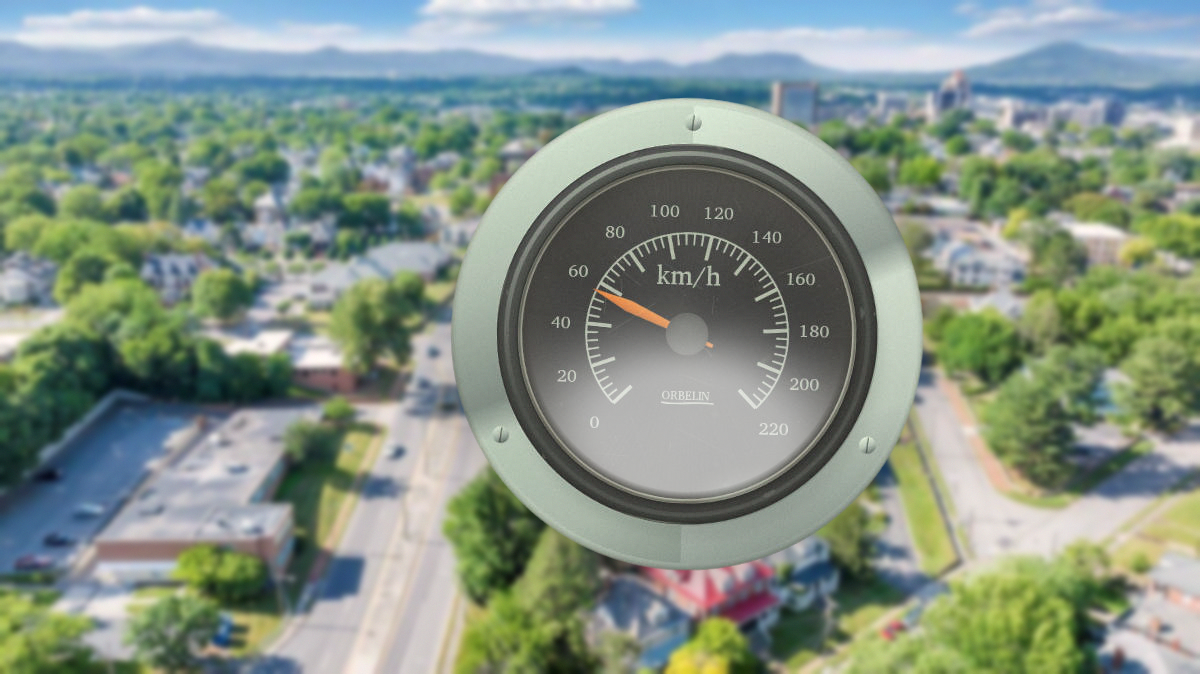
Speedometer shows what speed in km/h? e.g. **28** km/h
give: **56** km/h
